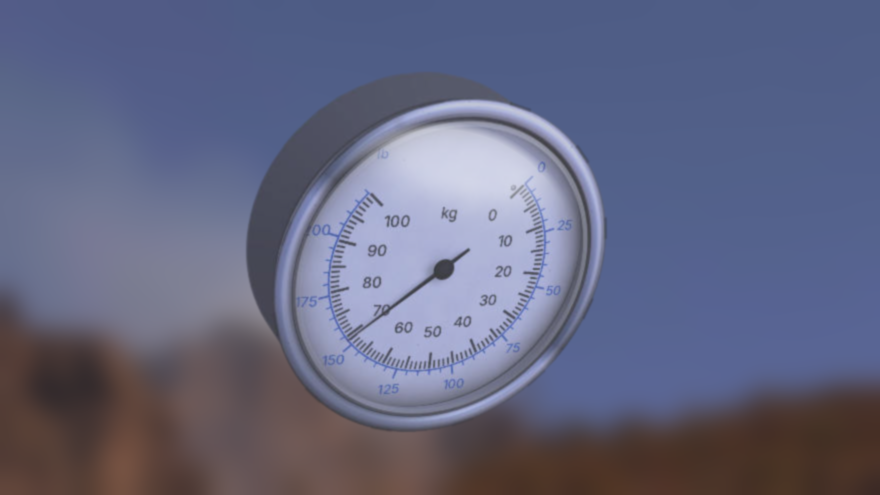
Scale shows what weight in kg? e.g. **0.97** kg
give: **70** kg
